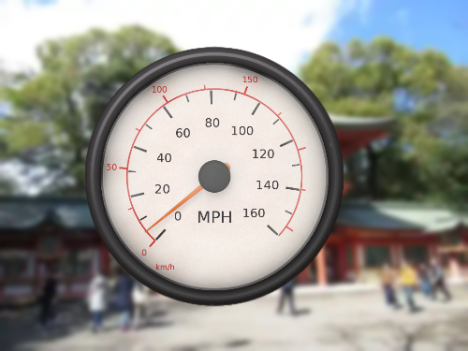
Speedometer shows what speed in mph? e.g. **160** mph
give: **5** mph
